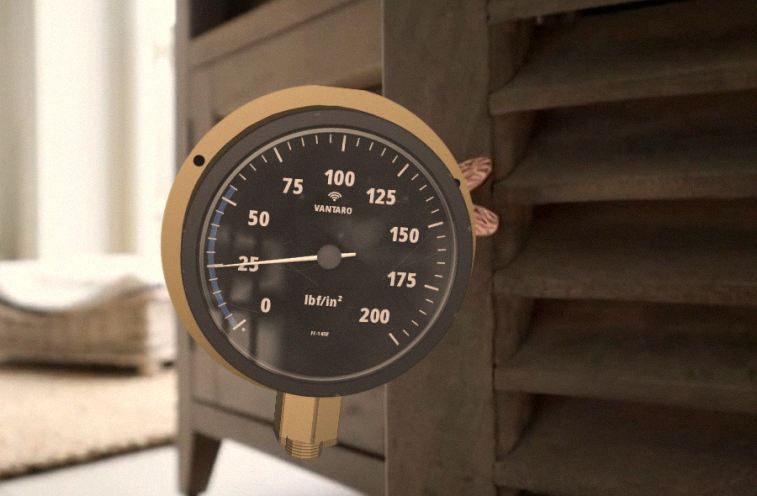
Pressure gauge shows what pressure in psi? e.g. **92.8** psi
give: **25** psi
